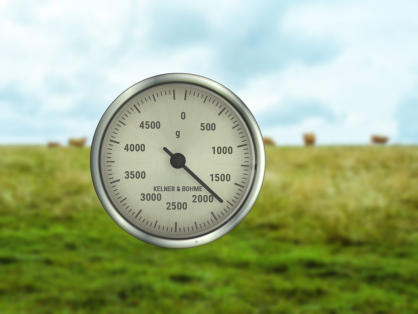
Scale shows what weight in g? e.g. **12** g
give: **1800** g
